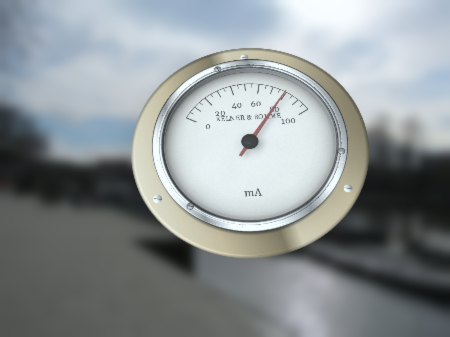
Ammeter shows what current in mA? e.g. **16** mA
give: **80** mA
